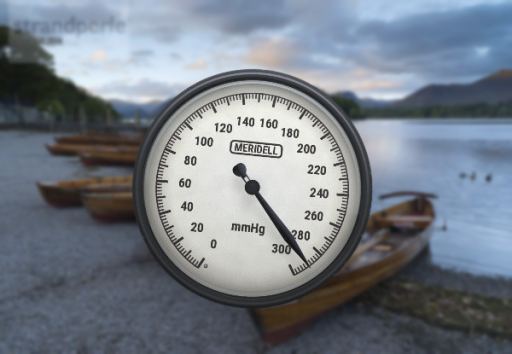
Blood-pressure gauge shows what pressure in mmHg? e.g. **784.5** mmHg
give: **290** mmHg
